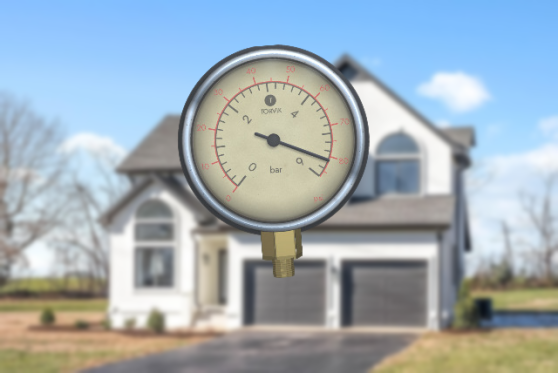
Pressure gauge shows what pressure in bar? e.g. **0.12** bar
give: **5.6** bar
